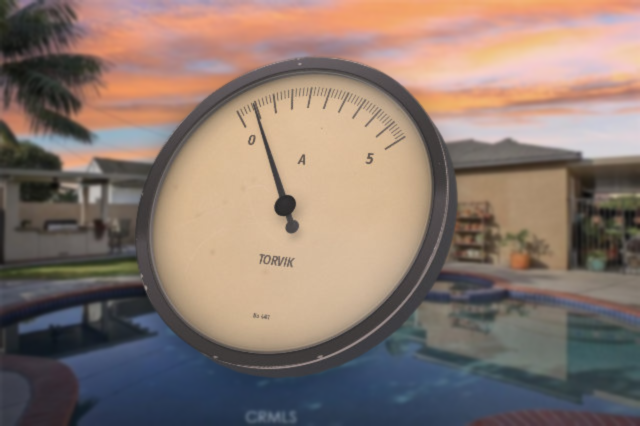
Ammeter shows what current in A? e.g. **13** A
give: **0.5** A
